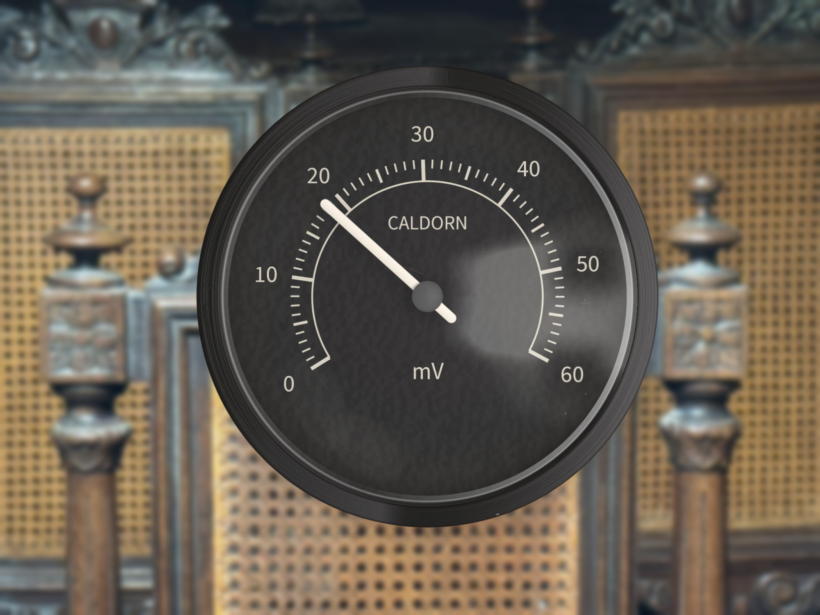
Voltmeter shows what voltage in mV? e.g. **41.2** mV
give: **18.5** mV
